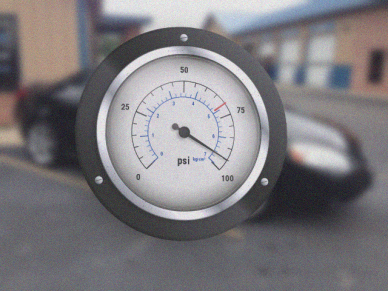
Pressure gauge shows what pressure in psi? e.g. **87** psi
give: **95** psi
